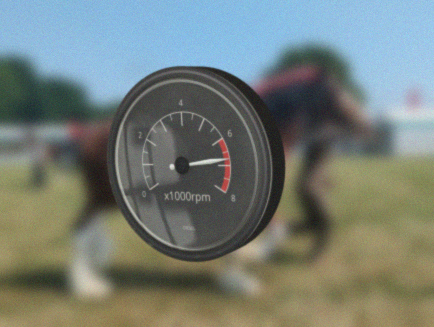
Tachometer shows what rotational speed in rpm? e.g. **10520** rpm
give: **6750** rpm
